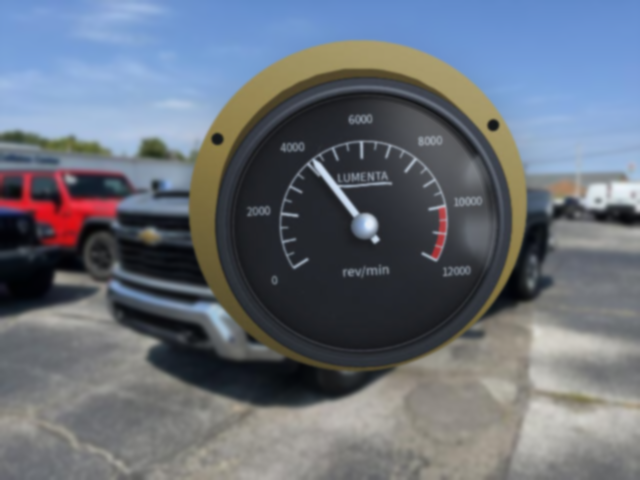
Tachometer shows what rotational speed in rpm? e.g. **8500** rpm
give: **4250** rpm
